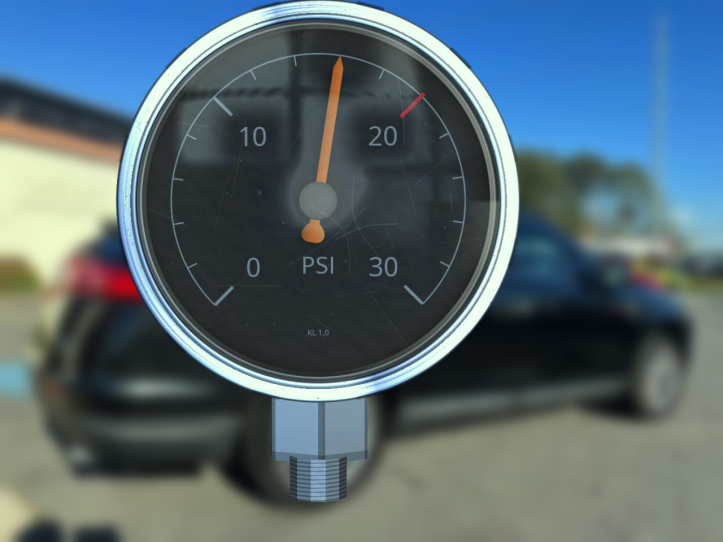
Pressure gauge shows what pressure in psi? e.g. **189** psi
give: **16** psi
